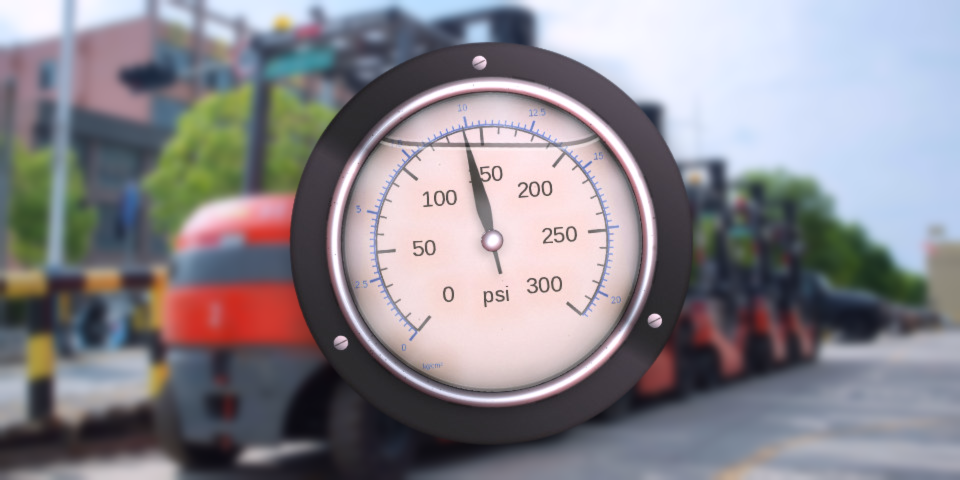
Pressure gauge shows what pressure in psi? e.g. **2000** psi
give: **140** psi
